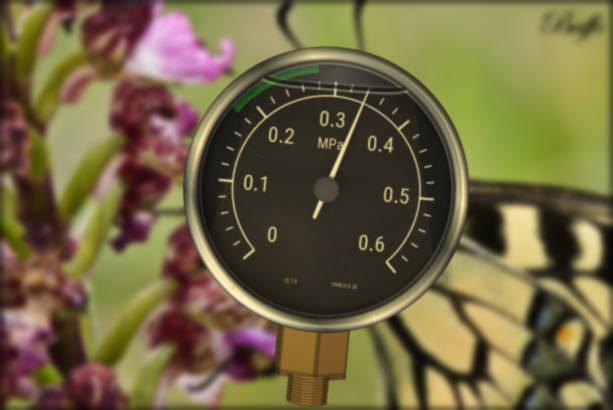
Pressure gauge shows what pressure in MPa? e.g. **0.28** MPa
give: **0.34** MPa
